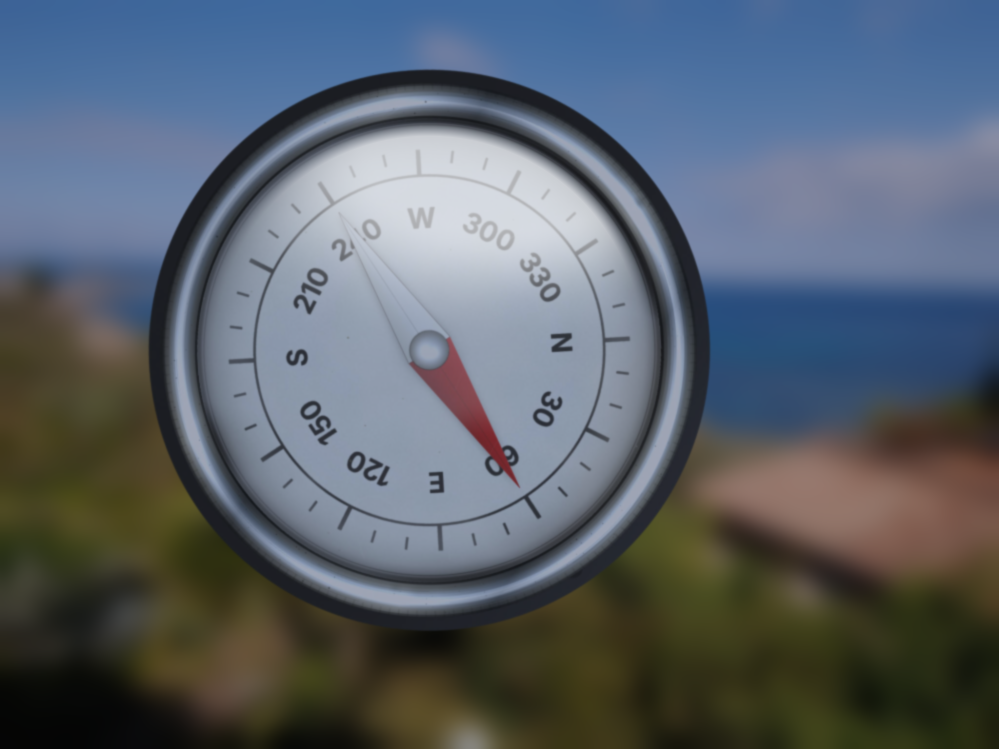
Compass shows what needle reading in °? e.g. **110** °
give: **60** °
